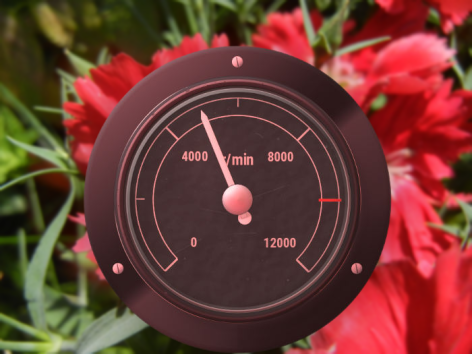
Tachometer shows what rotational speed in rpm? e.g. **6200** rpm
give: **5000** rpm
